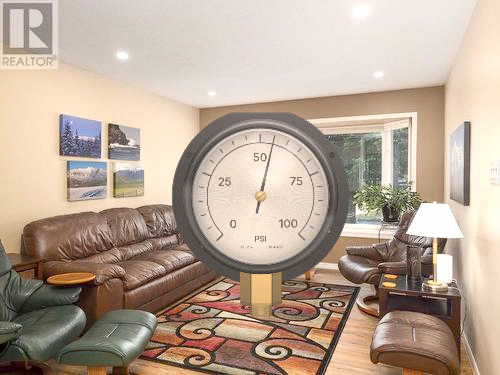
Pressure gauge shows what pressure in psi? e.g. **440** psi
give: **55** psi
